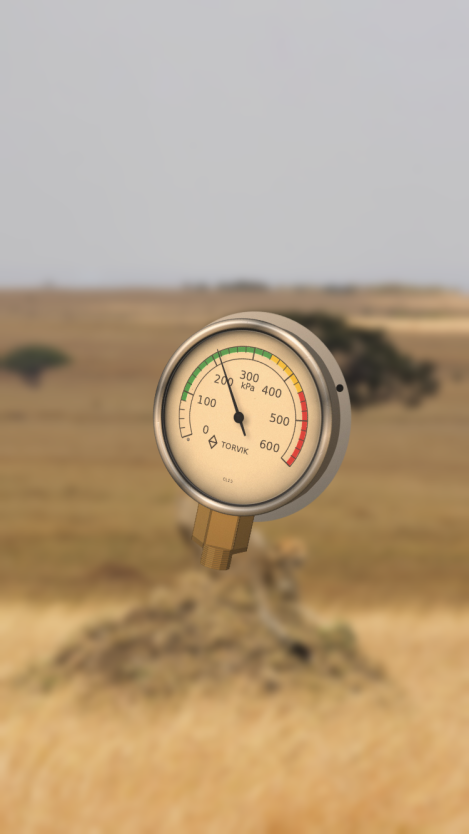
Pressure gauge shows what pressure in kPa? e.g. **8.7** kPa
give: **220** kPa
